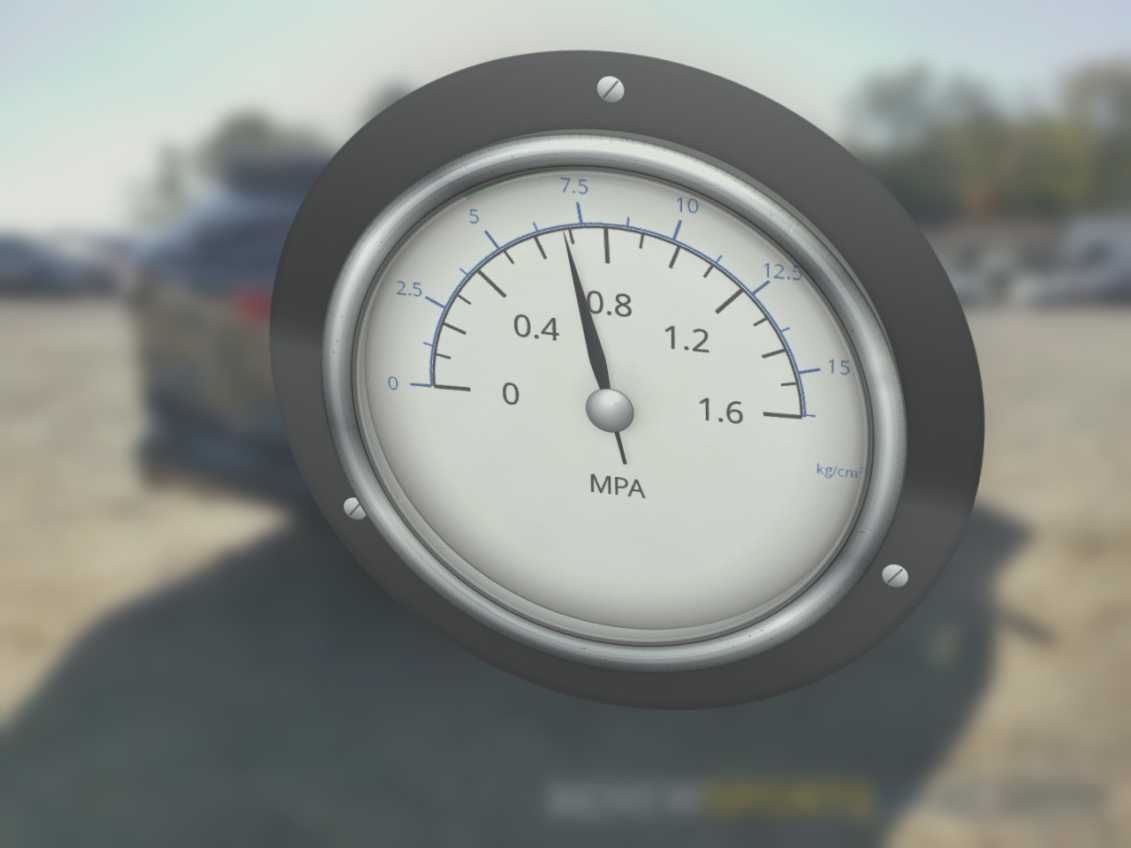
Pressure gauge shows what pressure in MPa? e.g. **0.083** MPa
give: **0.7** MPa
